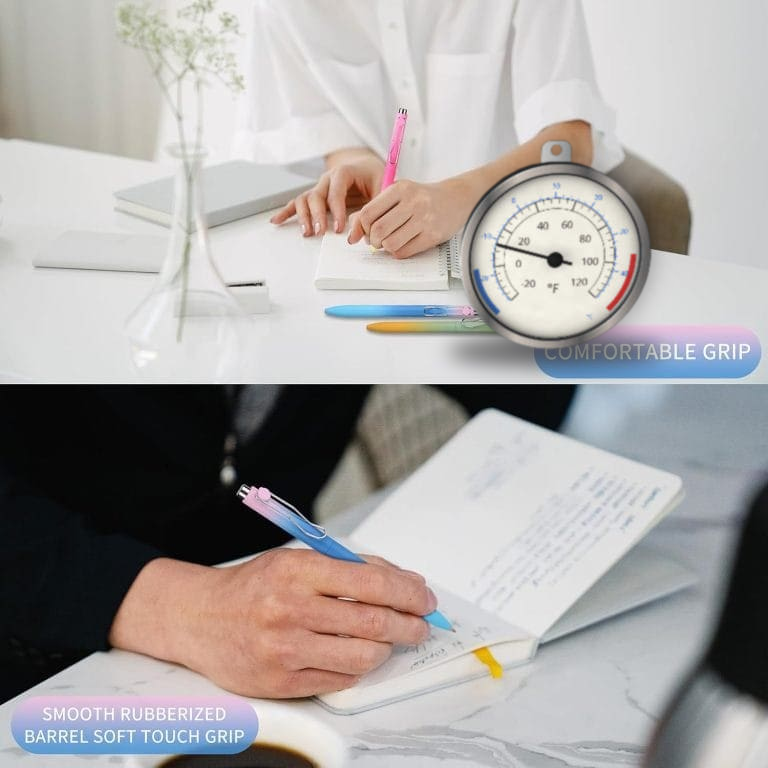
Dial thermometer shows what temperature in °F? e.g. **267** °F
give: **12** °F
